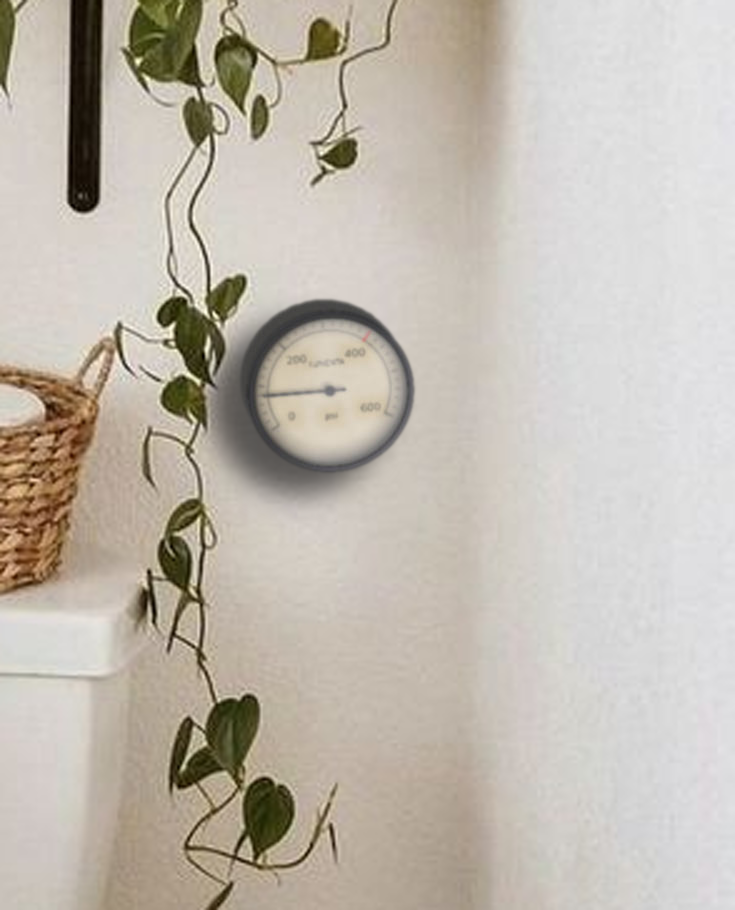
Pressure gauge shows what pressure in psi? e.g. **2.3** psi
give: **80** psi
